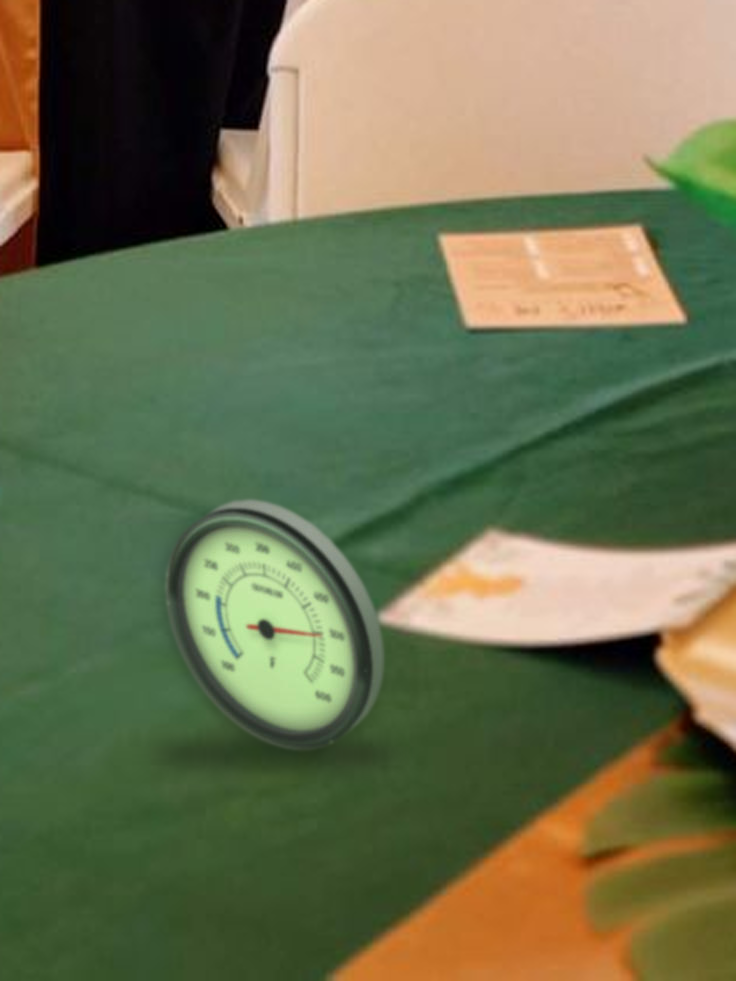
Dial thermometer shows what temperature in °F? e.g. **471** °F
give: **500** °F
